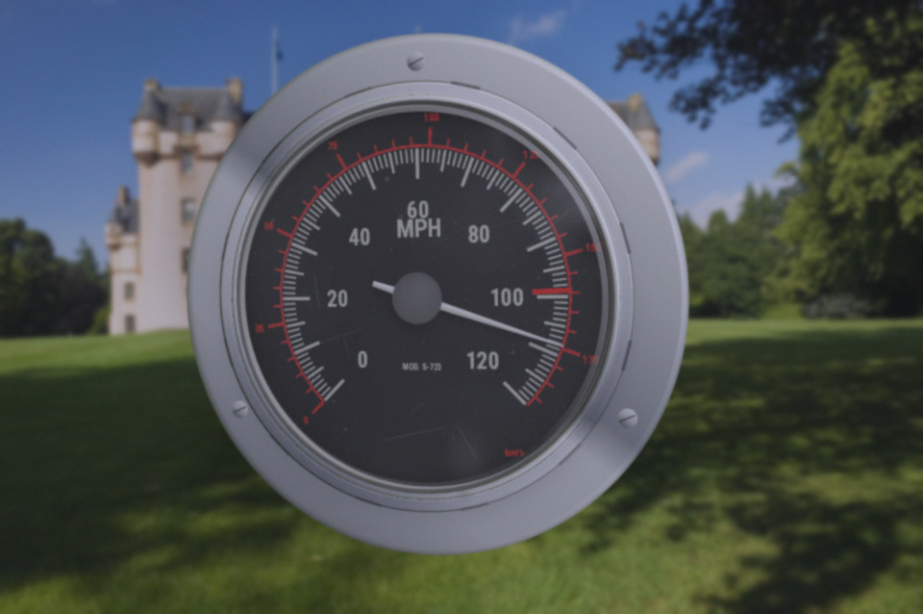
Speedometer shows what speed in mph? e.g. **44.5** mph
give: **108** mph
